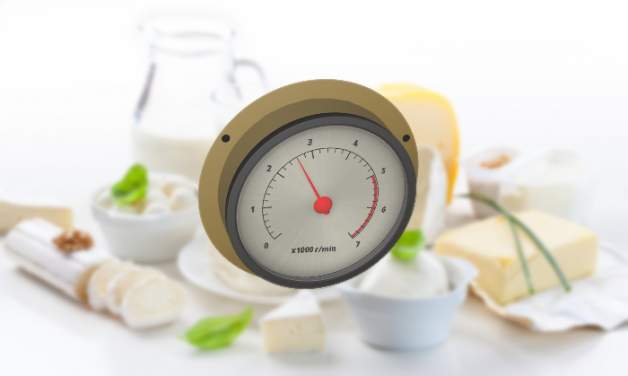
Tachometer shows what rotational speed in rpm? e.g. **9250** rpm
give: **2600** rpm
